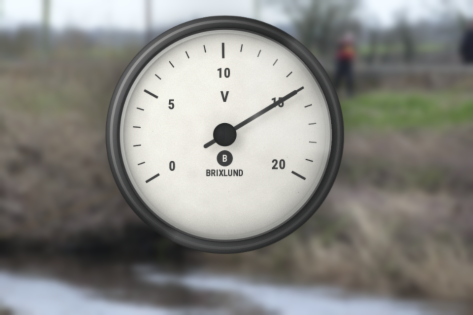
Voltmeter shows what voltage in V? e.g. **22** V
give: **15** V
